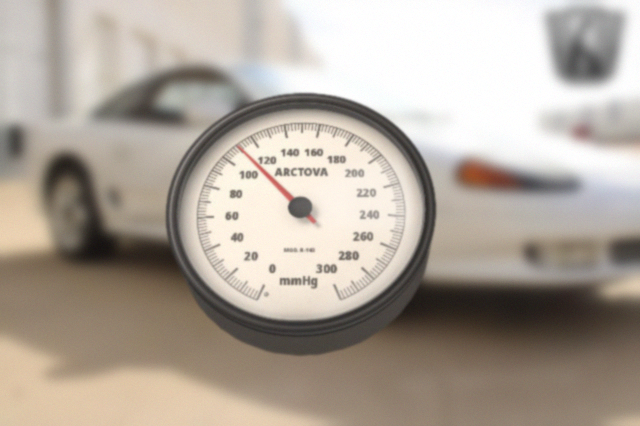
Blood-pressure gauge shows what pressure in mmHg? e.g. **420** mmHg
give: **110** mmHg
